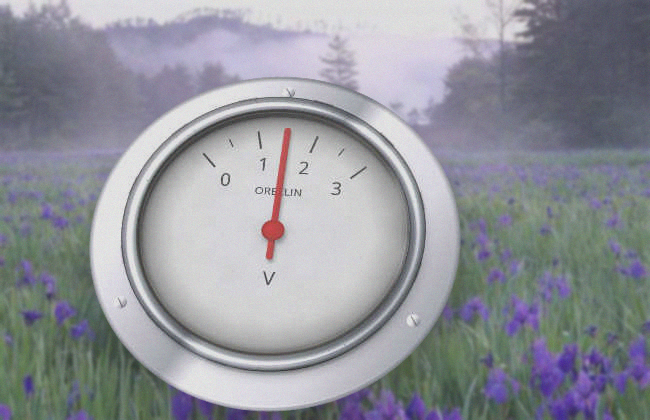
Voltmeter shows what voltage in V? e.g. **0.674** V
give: **1.5** V
